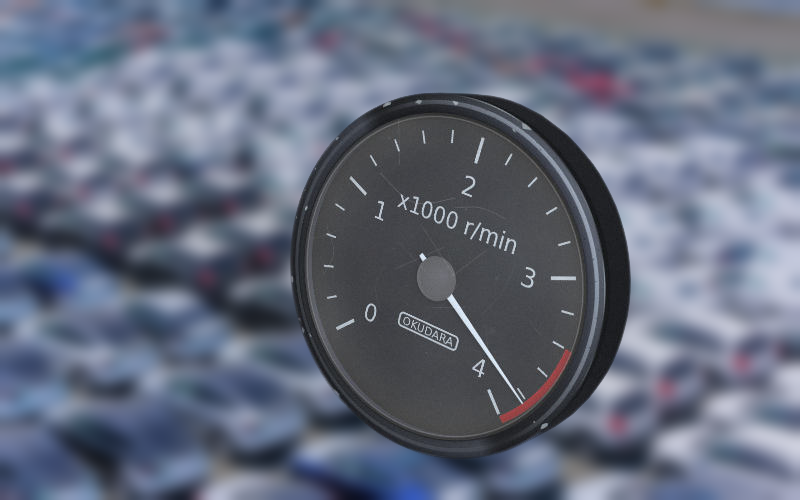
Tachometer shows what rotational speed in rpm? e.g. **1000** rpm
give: **3800** rpm
